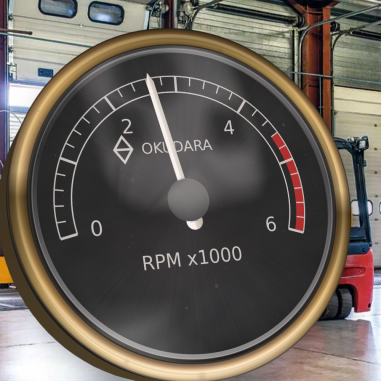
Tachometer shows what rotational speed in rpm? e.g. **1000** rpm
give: **2600** rpm
